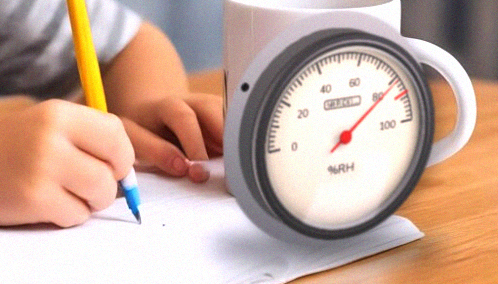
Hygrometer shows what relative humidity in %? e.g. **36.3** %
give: **80** %
